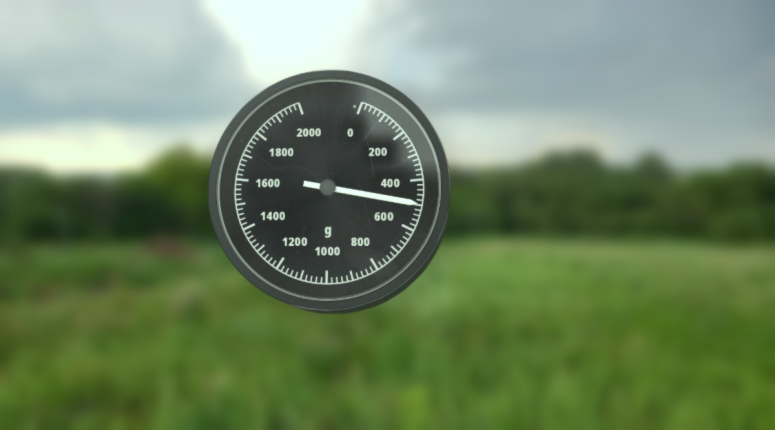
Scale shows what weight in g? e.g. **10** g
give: **500** g
